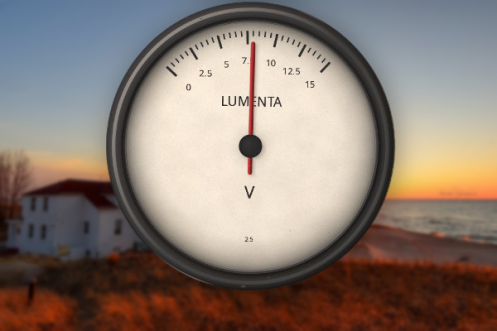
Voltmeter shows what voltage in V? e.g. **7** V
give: **8** V
